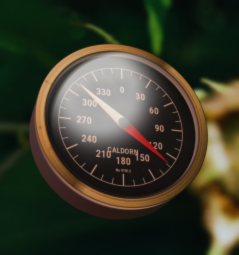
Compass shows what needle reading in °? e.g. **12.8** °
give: **130** °
